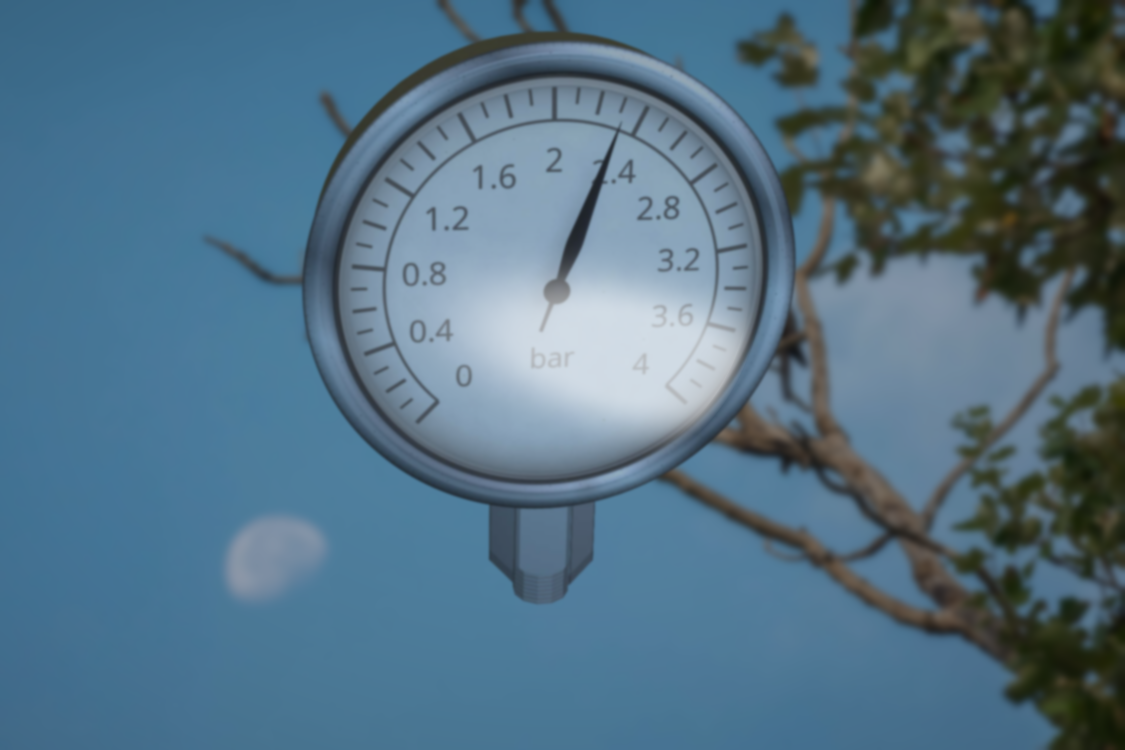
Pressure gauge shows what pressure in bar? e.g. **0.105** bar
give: **2.3** bar
